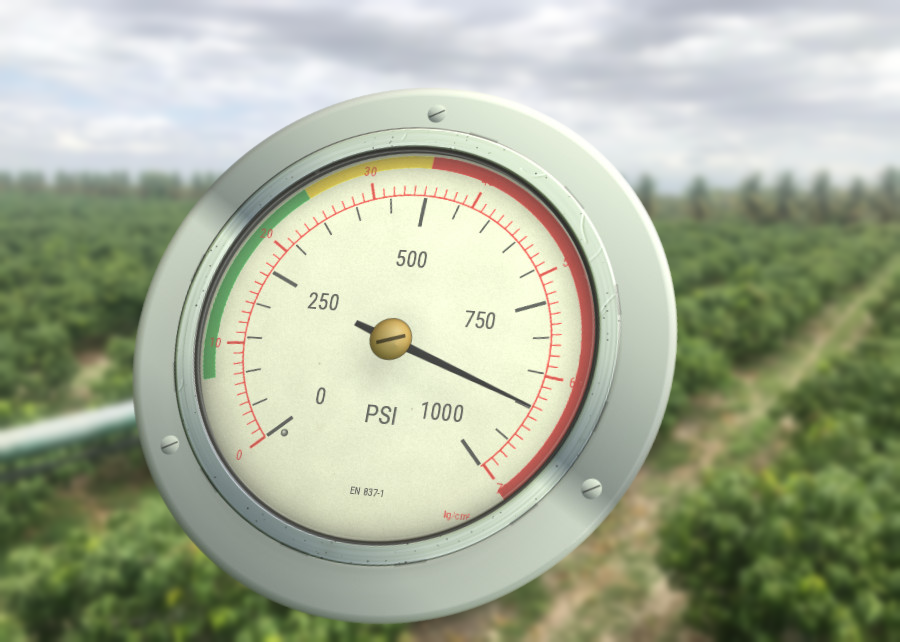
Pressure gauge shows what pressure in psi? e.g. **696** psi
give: **900** psi
